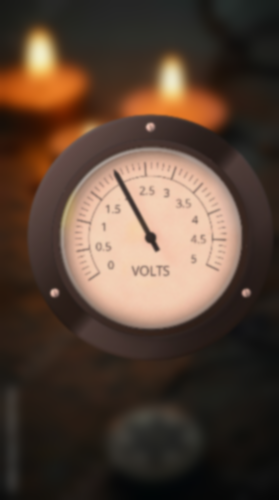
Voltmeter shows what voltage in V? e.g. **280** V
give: **2** V
